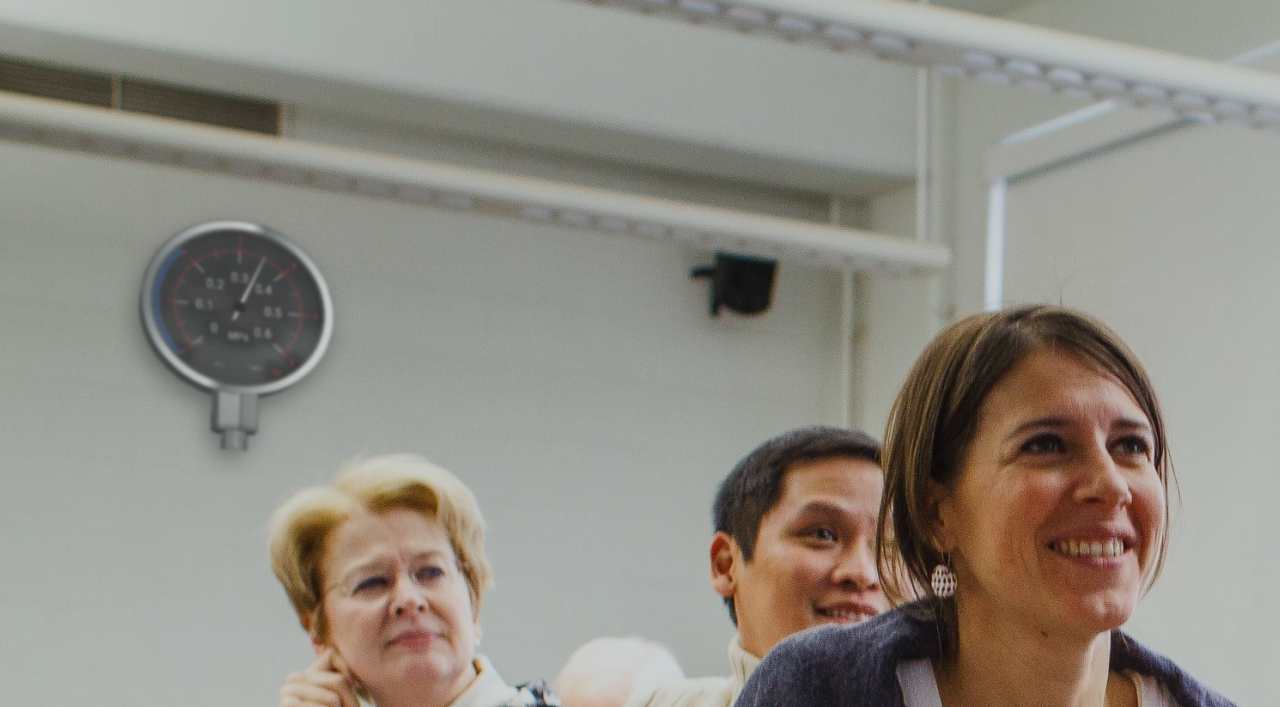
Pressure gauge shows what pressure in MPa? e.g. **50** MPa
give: **0.35** MPa
